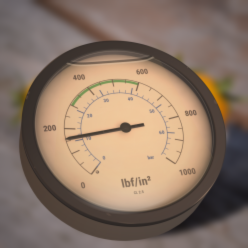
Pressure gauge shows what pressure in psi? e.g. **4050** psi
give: **150** psi
